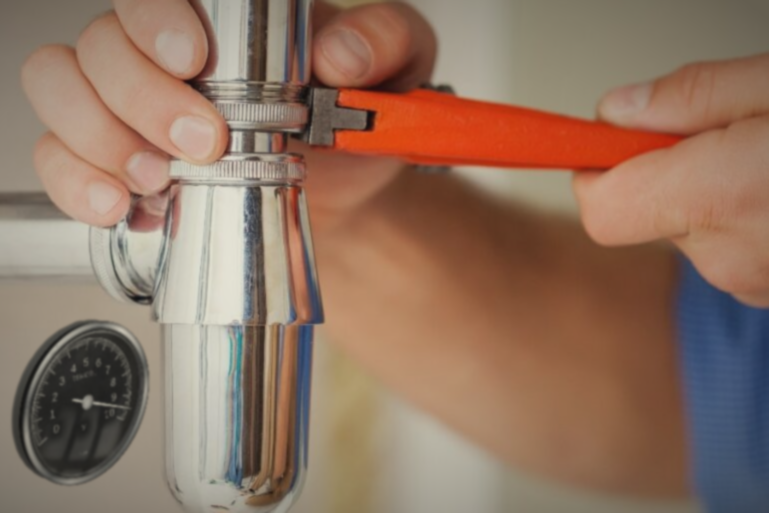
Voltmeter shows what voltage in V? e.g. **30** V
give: **9.5** V
